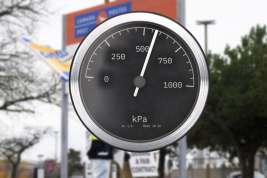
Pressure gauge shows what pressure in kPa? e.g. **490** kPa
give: **575** kPa
